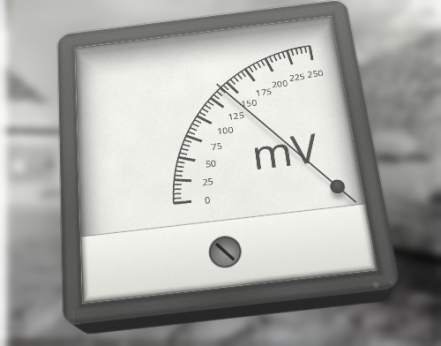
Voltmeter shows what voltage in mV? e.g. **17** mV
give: **140** mV
